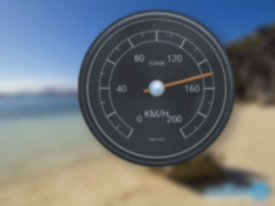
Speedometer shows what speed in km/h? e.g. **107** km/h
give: **150** km/h
